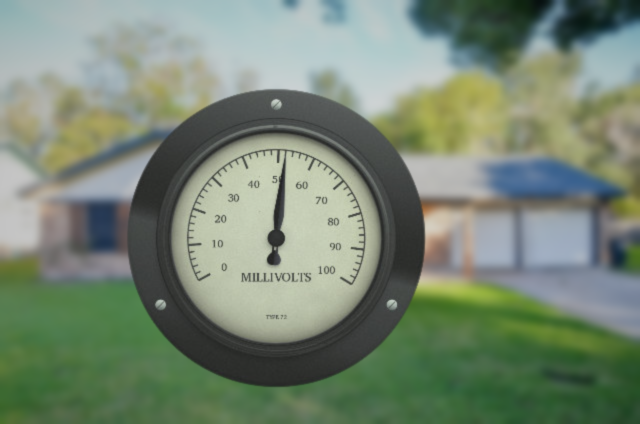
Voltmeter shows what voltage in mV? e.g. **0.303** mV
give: **52** mV
